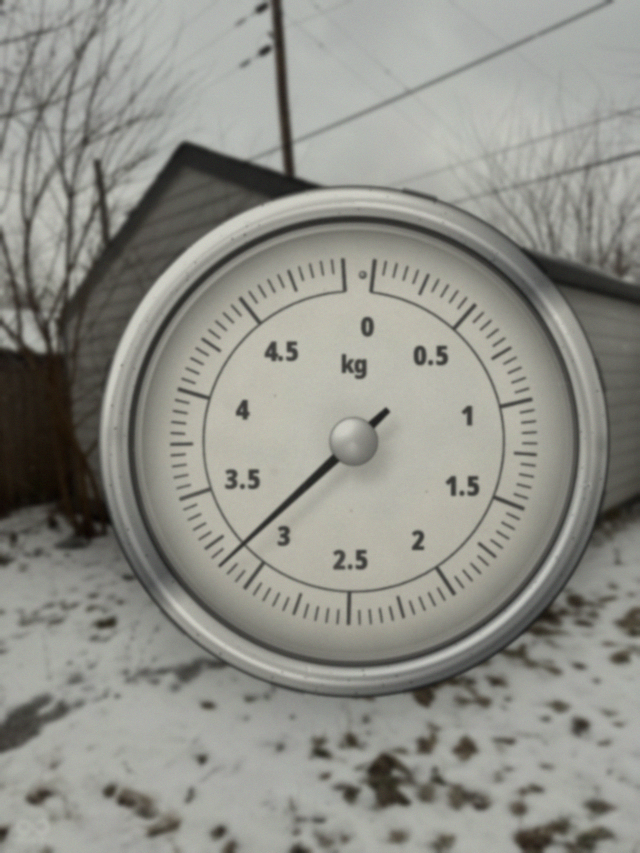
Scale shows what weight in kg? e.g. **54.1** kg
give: **3.15** kg
